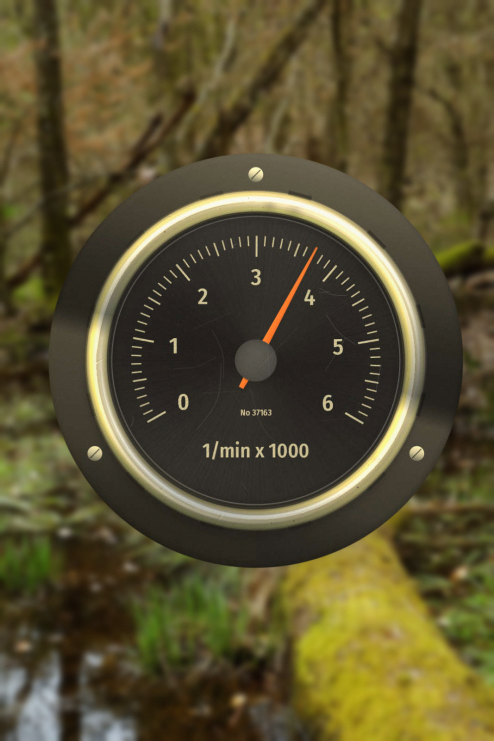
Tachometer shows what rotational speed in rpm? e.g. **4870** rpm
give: **3700** rpm
